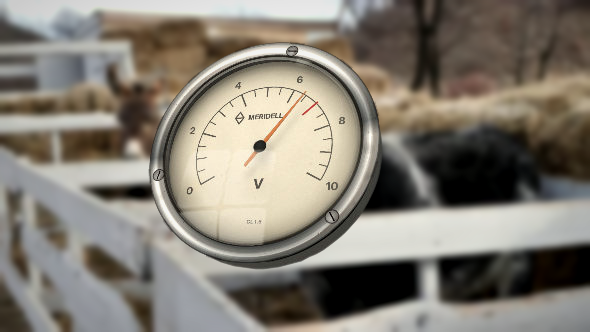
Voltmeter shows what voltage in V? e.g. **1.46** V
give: **6.5** V
